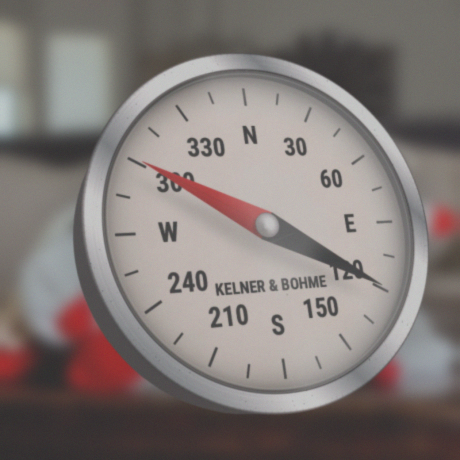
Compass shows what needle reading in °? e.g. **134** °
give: **300** °
